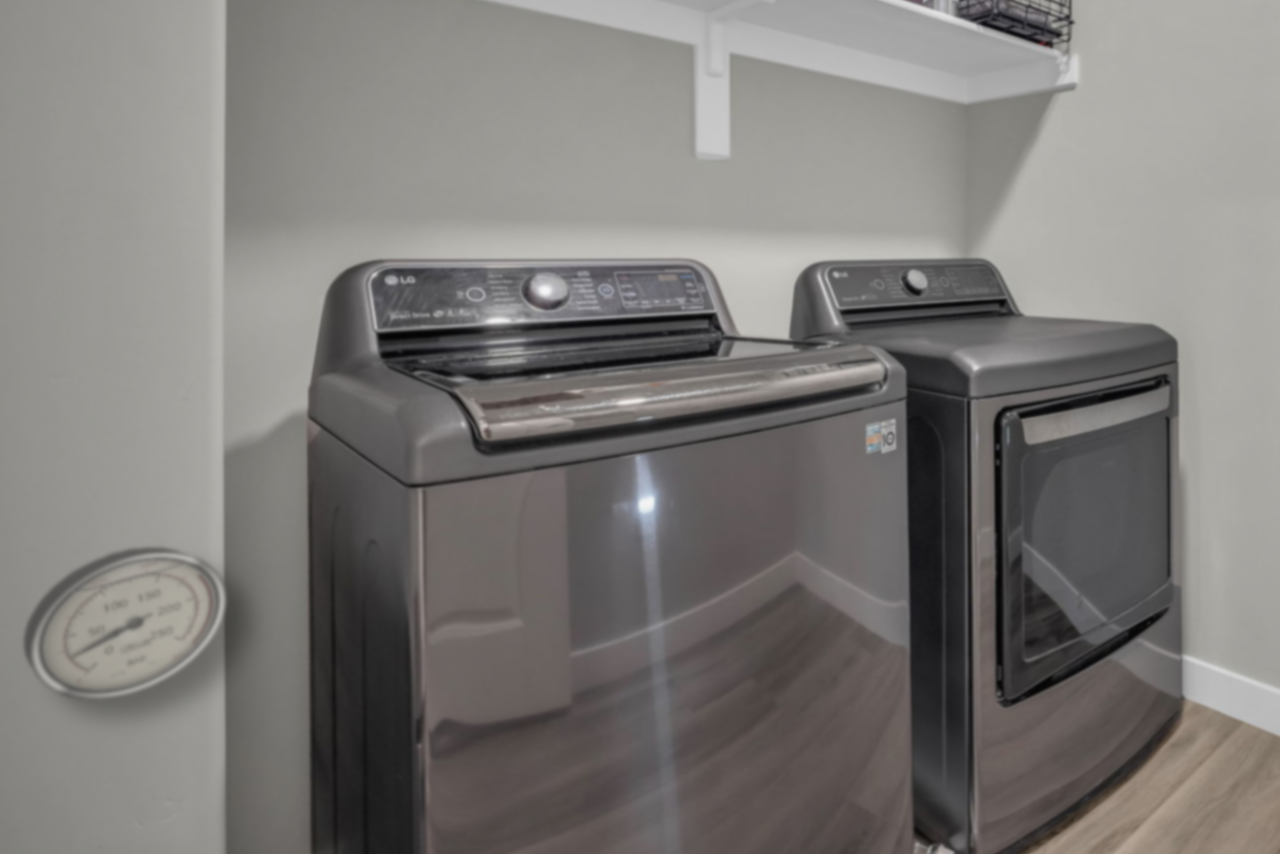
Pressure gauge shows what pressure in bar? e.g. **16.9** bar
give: **25** bar
